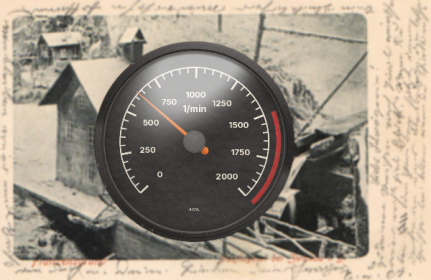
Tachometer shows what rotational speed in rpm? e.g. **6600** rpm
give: **625** rpm
